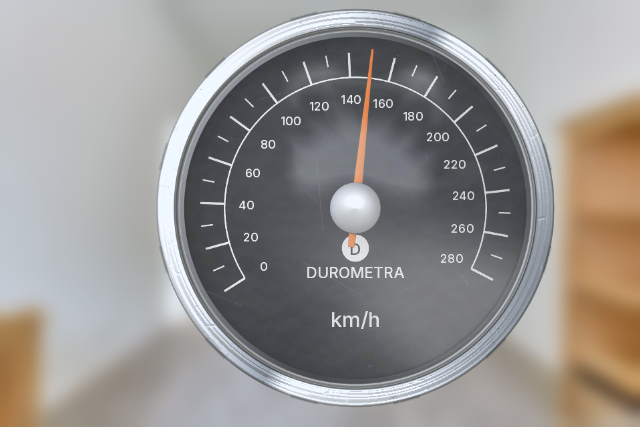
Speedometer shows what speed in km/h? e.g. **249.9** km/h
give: **150** km/h
